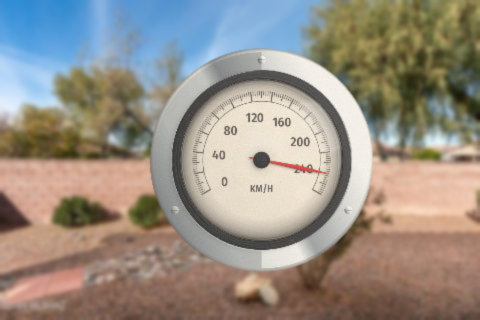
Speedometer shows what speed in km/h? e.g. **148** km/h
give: **240** km/h
